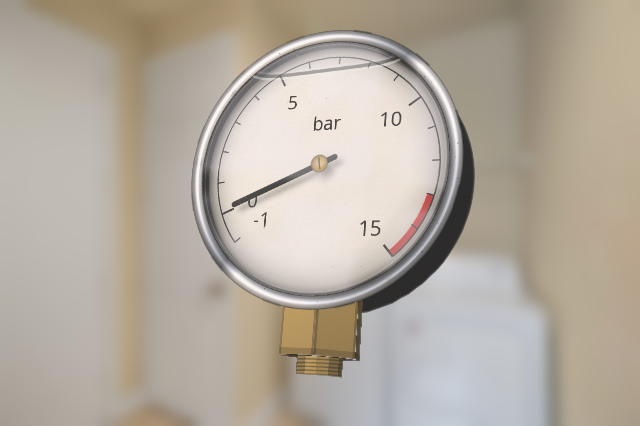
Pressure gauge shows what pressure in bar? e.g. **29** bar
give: **0** bar
